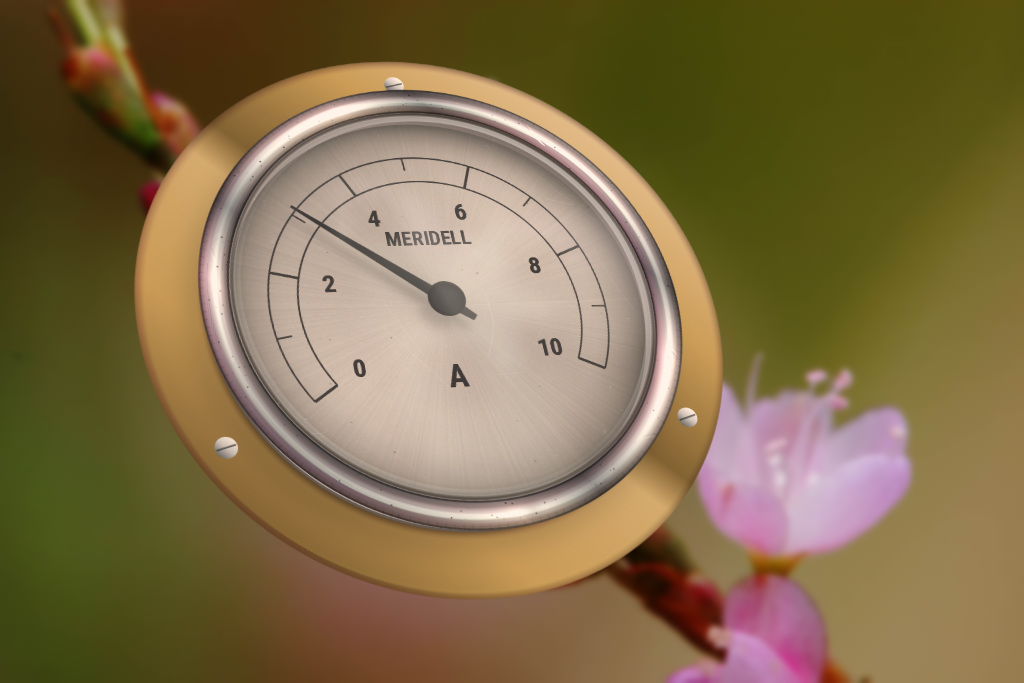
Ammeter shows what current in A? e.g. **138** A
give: **3** A
